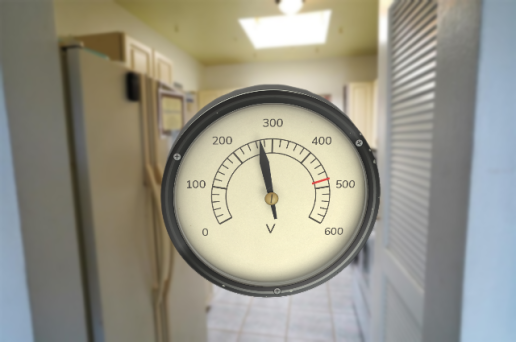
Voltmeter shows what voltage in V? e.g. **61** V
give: **270** V
